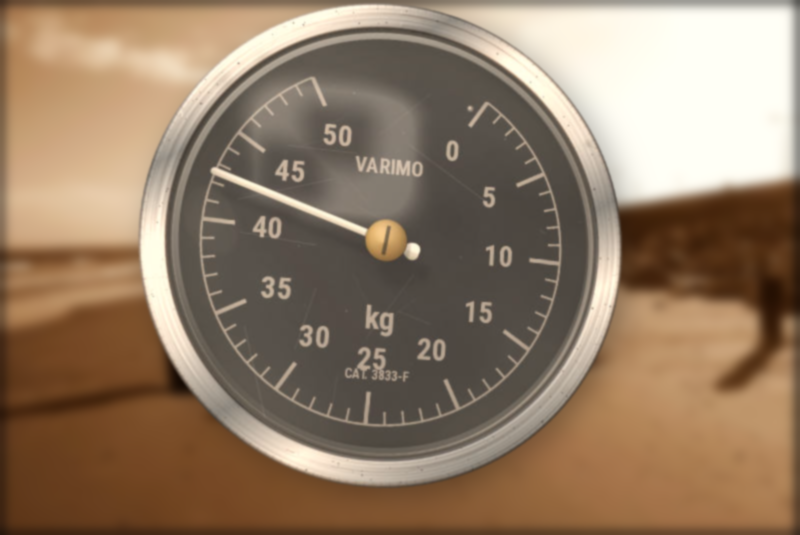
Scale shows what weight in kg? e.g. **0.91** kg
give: **42.5** kg
